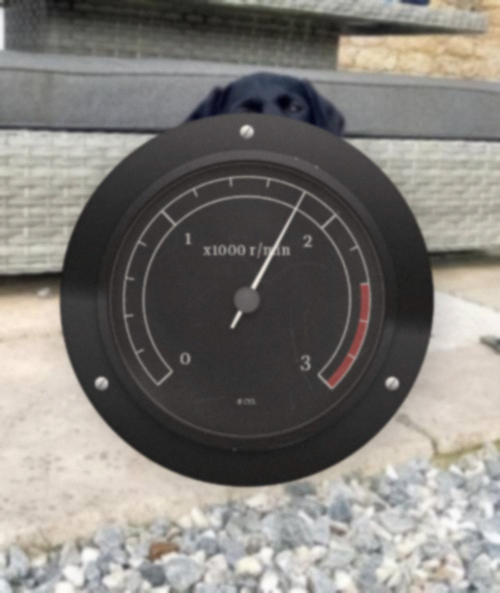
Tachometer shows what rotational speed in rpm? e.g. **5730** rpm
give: **1800** rpm
